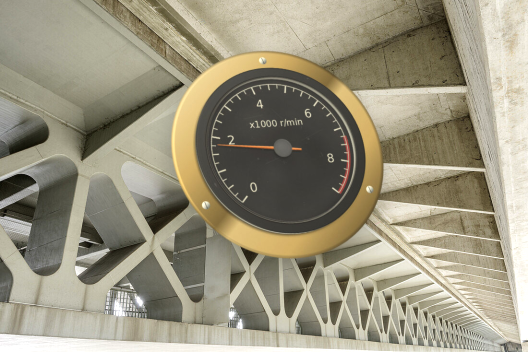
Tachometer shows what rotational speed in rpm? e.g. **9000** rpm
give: **1750** rpm
